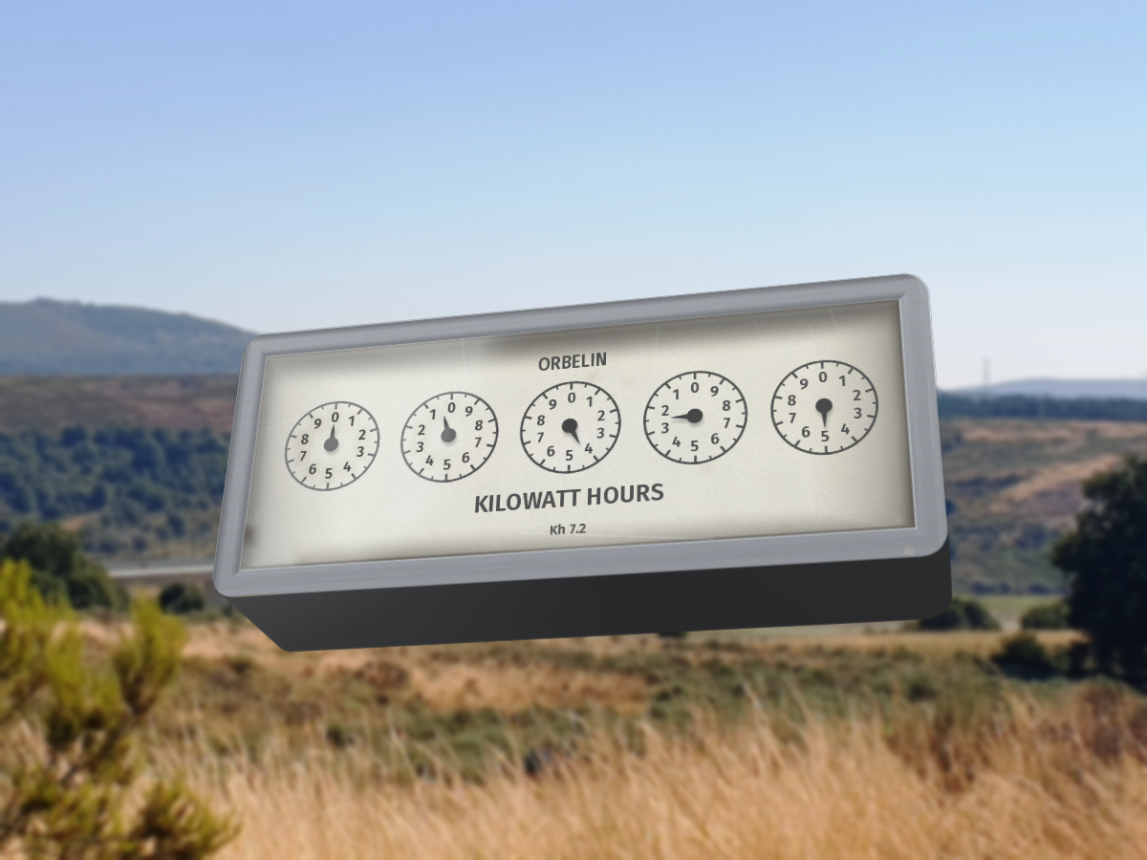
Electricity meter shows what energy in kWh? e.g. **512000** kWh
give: **425** kWh
